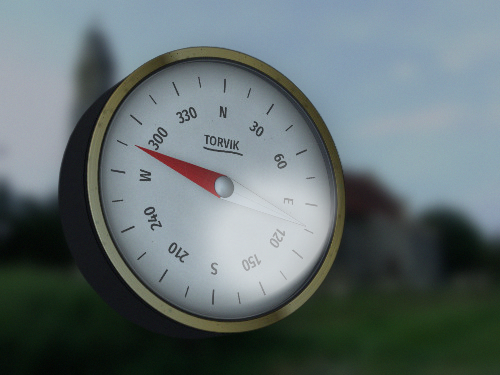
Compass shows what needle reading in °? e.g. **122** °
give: **285** °
